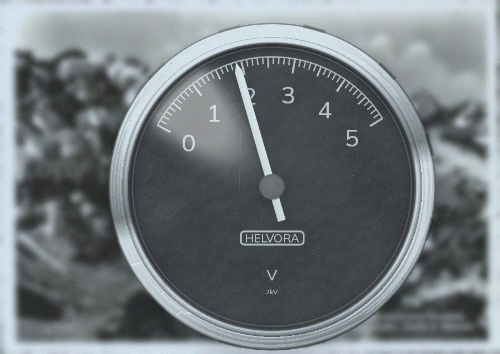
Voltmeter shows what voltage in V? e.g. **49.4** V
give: **1.9** V
